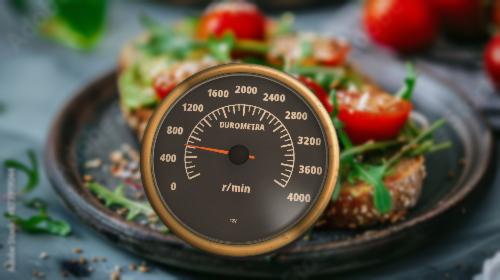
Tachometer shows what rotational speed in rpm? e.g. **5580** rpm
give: **600** rpm
